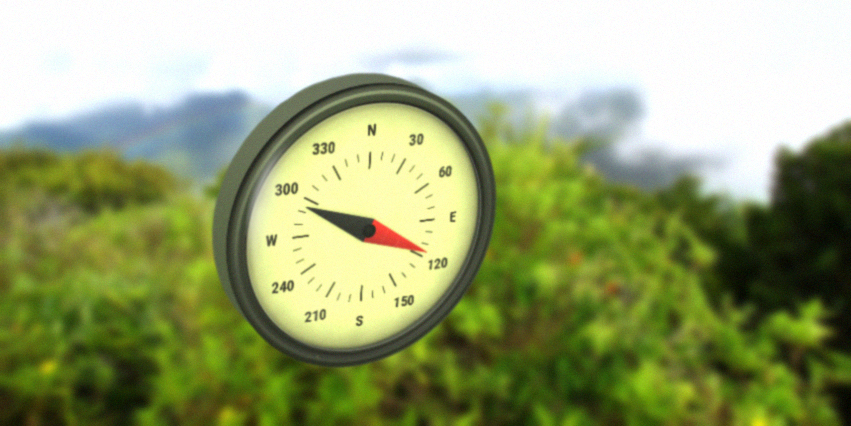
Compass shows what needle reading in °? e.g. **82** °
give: **115** °
